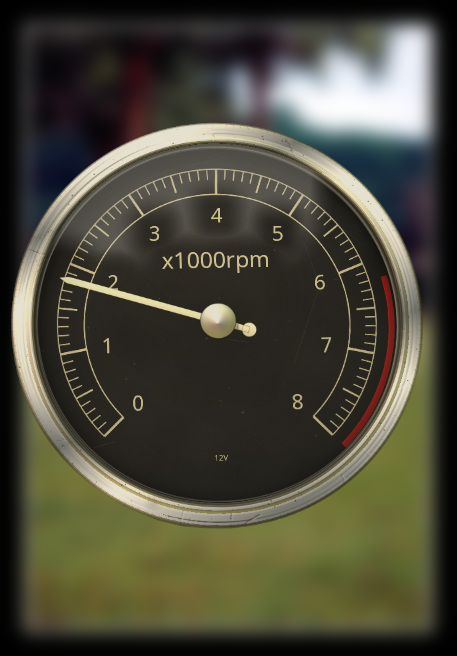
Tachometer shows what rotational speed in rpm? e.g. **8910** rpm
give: **1800** rpm
